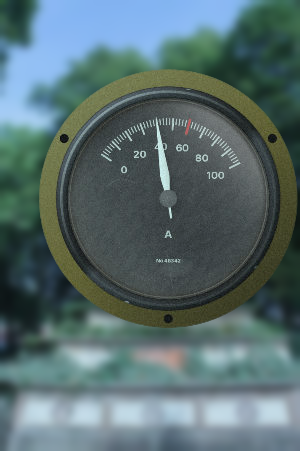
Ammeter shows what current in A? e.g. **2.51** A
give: **40** A
